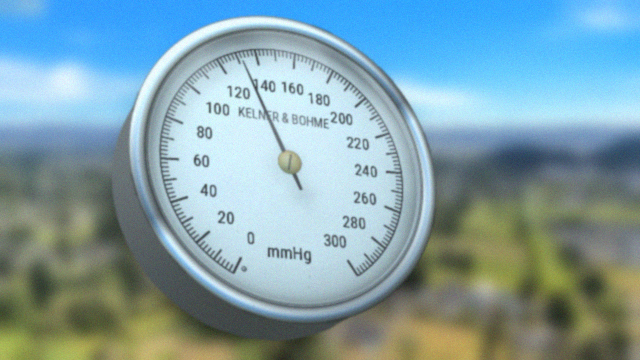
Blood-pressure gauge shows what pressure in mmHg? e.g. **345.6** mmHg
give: **130** mmHg
